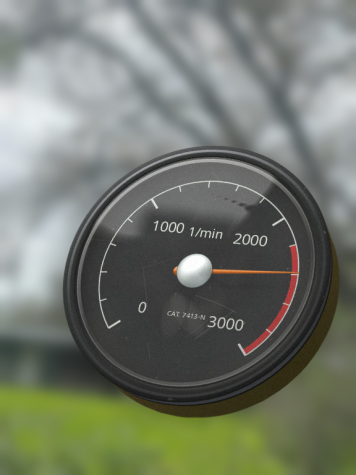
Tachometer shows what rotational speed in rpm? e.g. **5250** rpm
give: **2400** rpm
